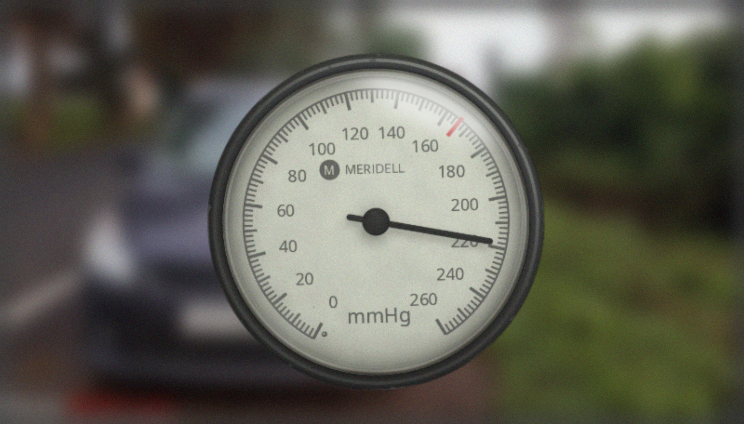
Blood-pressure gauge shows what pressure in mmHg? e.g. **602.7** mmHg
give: **218** mmHg
